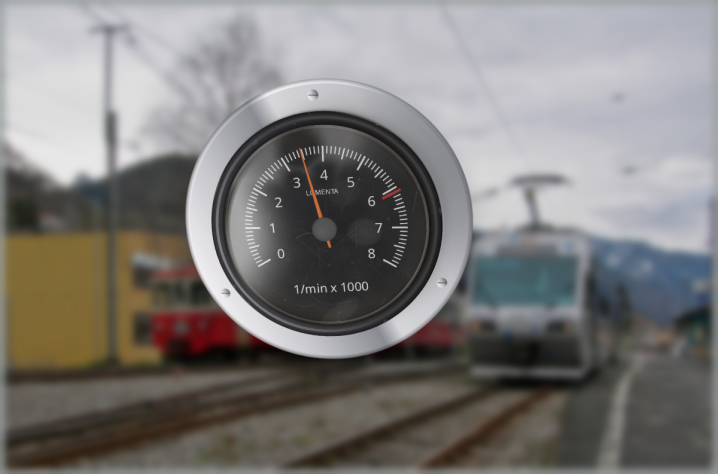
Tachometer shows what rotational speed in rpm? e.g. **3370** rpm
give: **3500** rpm
